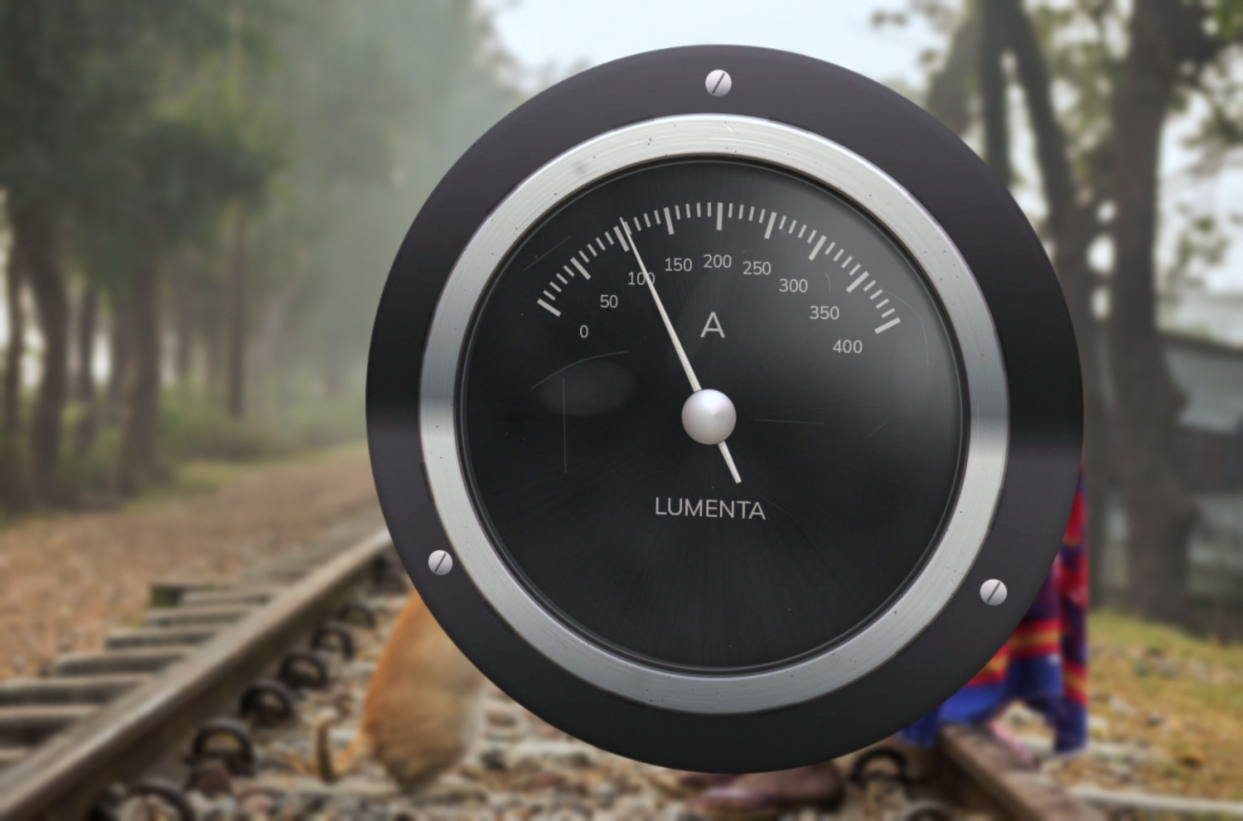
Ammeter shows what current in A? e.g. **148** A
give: **110** A
